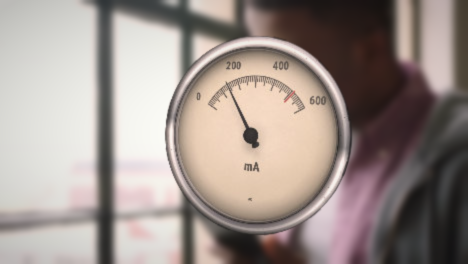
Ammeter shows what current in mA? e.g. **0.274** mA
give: **150** mA
